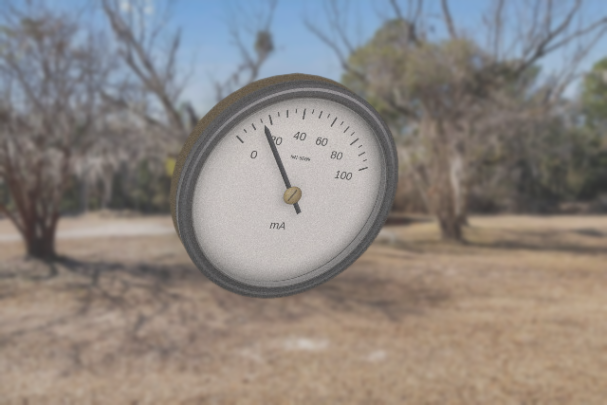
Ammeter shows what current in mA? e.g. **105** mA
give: **15** mA
